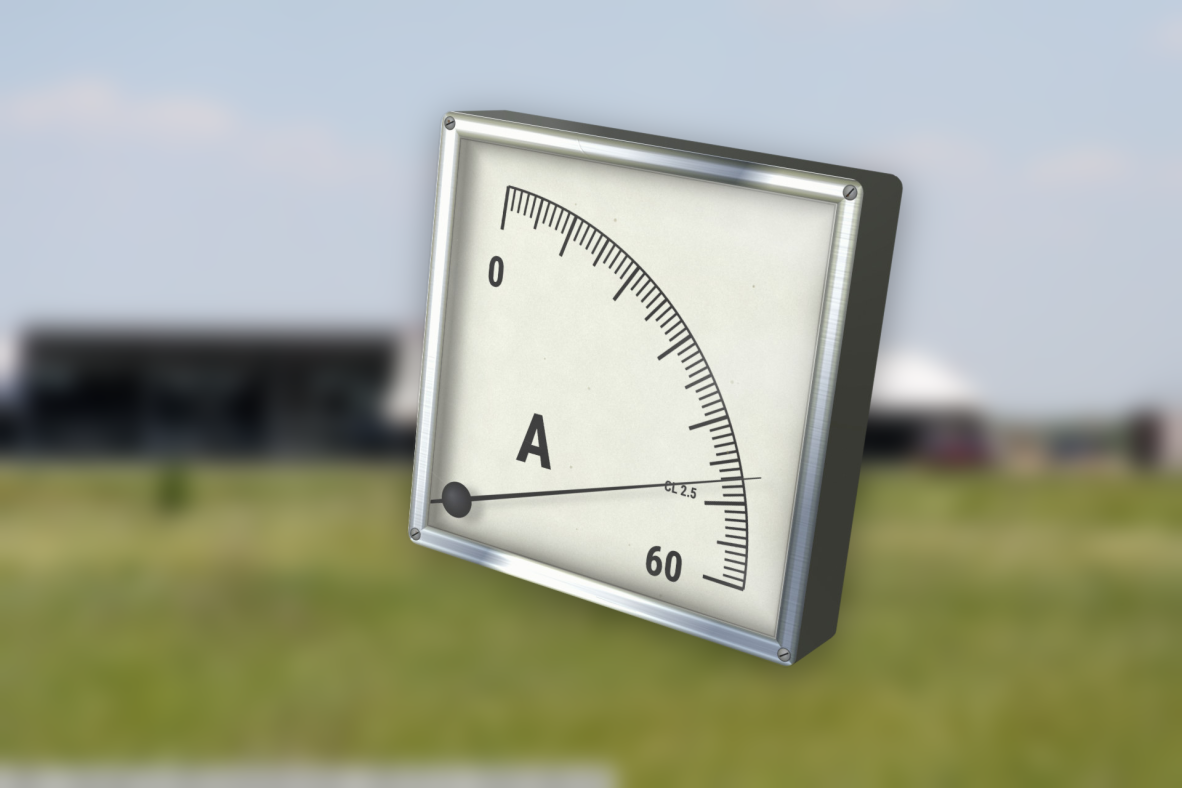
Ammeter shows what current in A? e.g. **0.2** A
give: **47** A
